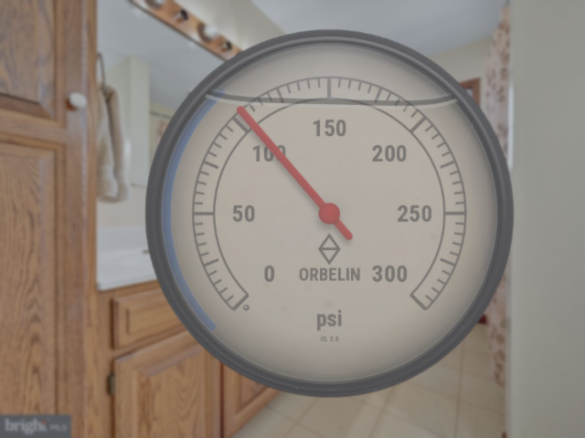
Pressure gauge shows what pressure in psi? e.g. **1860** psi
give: **105** psi
